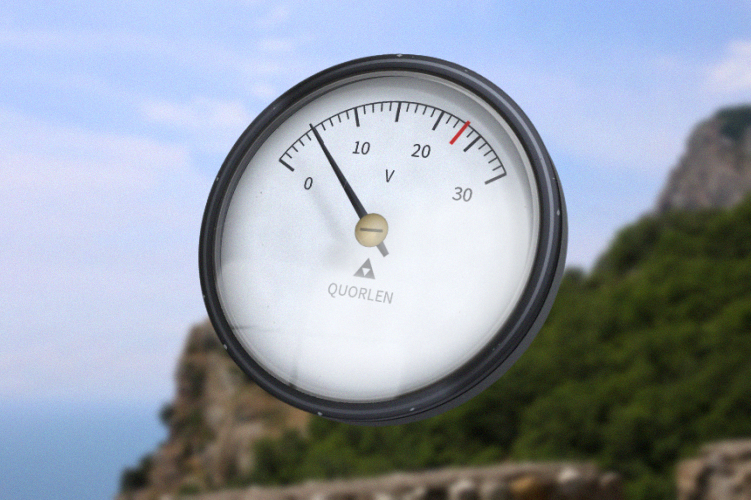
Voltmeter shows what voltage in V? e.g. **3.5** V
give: **5** V
